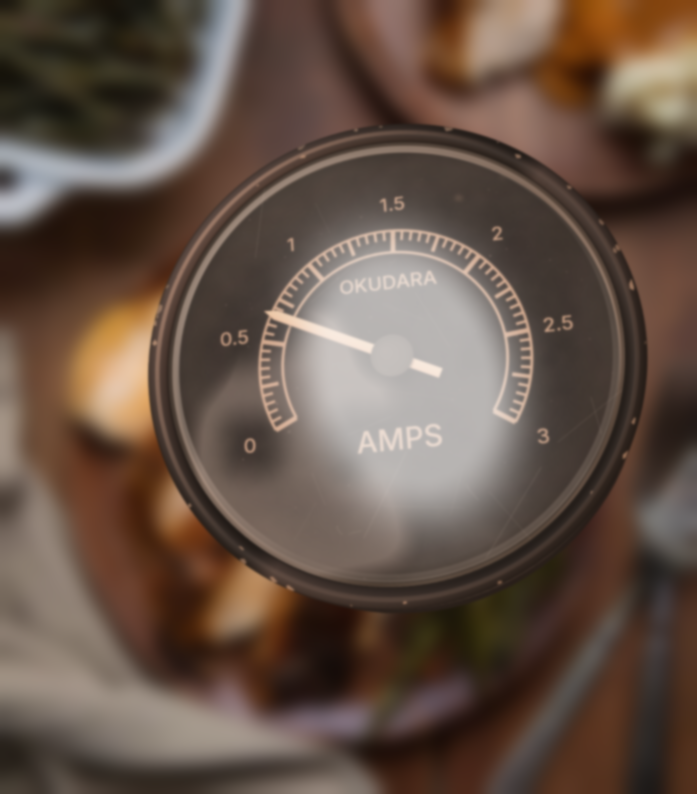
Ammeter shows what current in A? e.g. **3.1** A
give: **0.65** A
